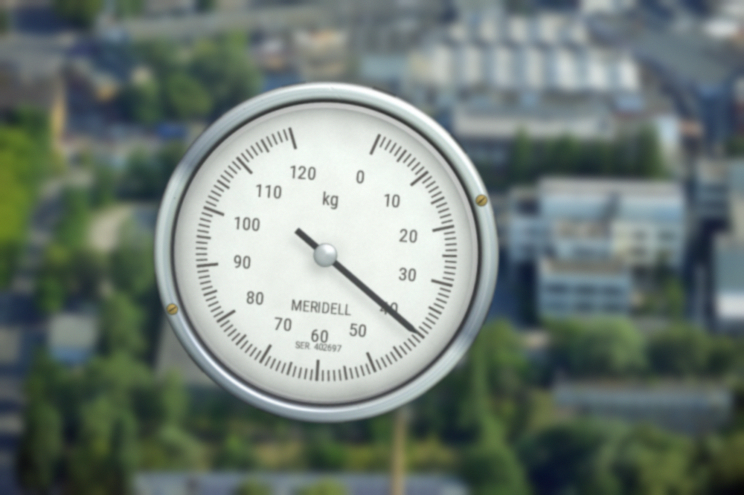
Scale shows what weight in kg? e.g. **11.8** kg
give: **40** kg
